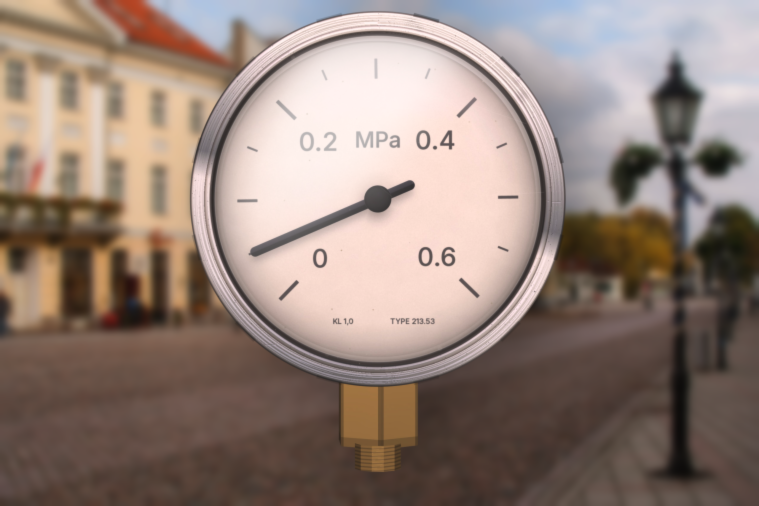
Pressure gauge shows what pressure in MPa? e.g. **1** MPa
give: **0.05** MPa
